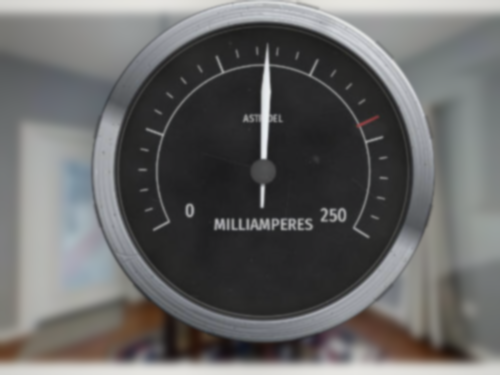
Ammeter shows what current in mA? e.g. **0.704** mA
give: **125** mA
